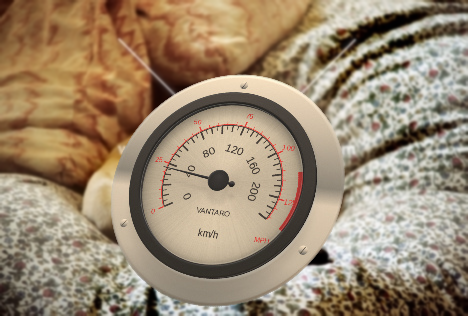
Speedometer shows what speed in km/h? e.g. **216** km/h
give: **35** km/h
